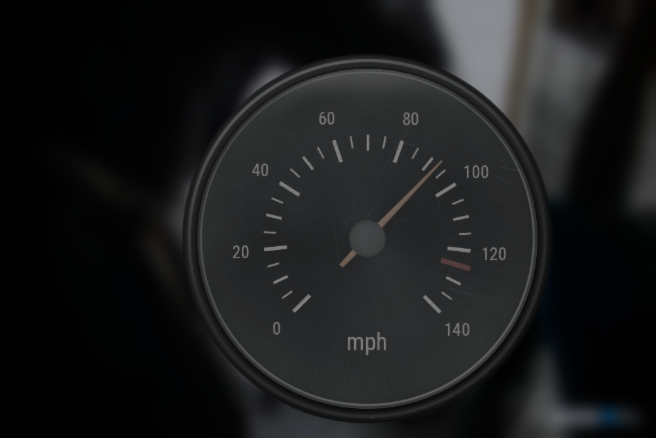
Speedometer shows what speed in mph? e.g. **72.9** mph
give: **92.5** mph
